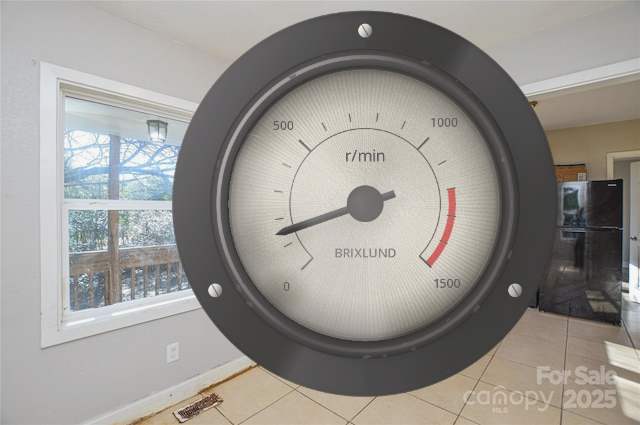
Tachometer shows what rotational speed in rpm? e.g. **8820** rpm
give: **150** rpm
